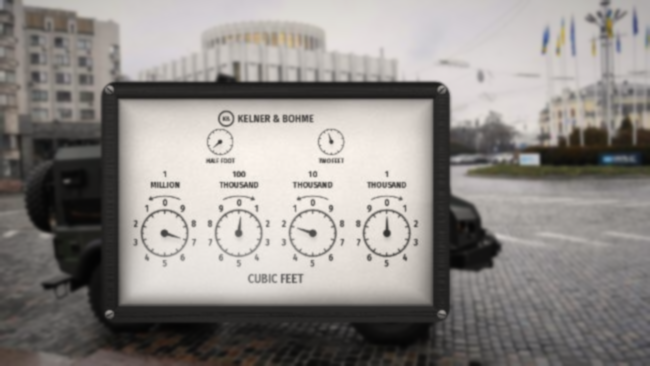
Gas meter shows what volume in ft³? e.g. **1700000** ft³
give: **702000** ft³
